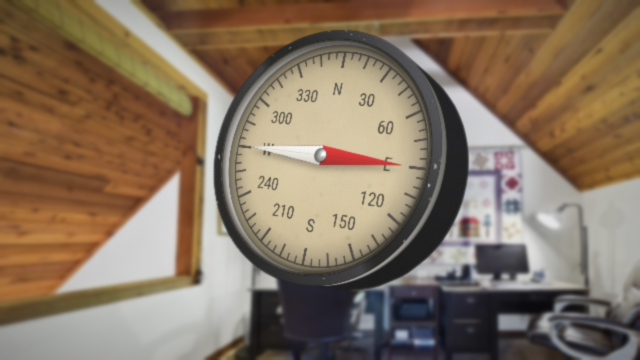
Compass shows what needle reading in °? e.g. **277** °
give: **90** °
